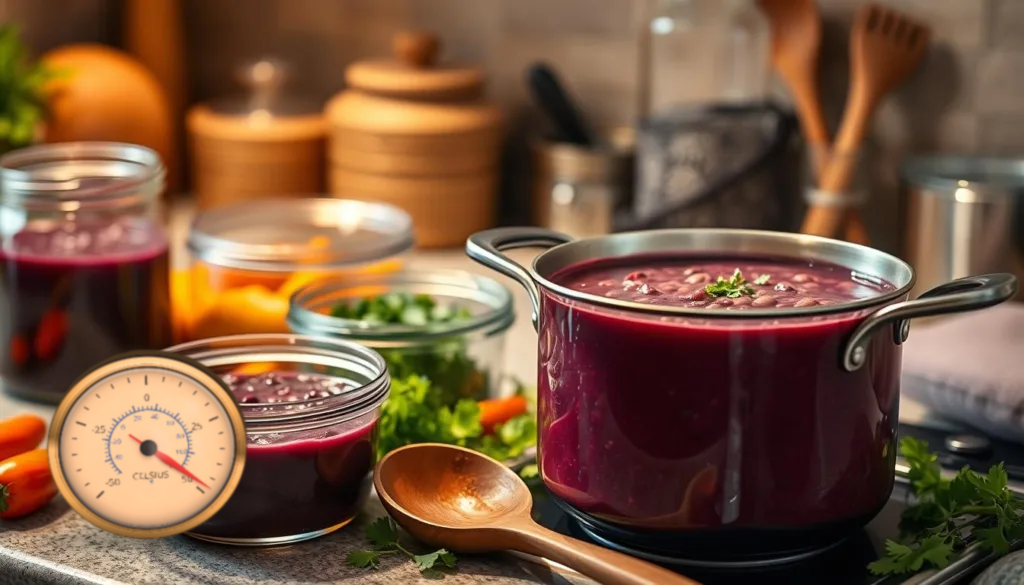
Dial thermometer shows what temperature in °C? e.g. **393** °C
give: **47.5** °C
